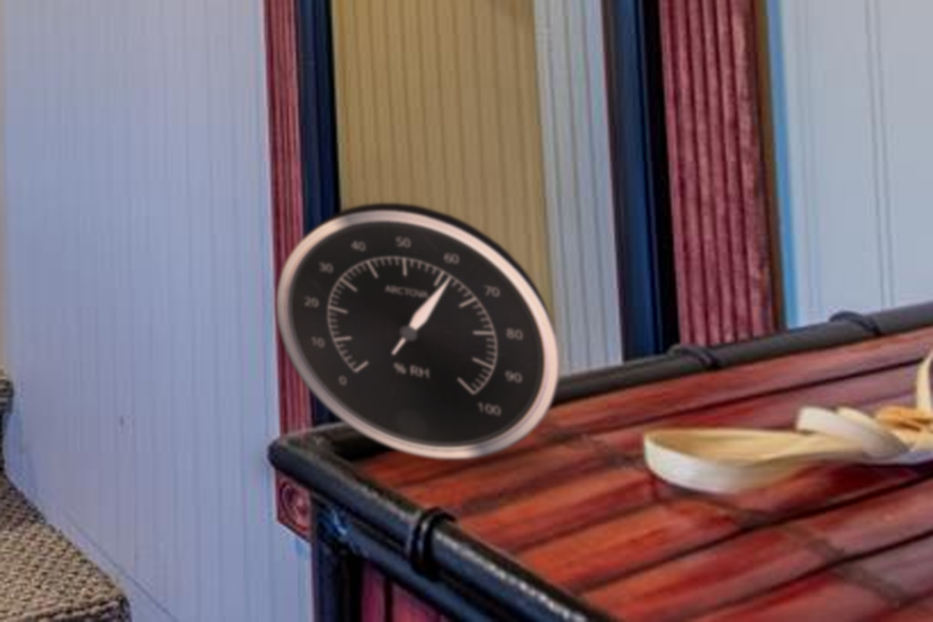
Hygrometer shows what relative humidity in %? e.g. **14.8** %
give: **62** %
